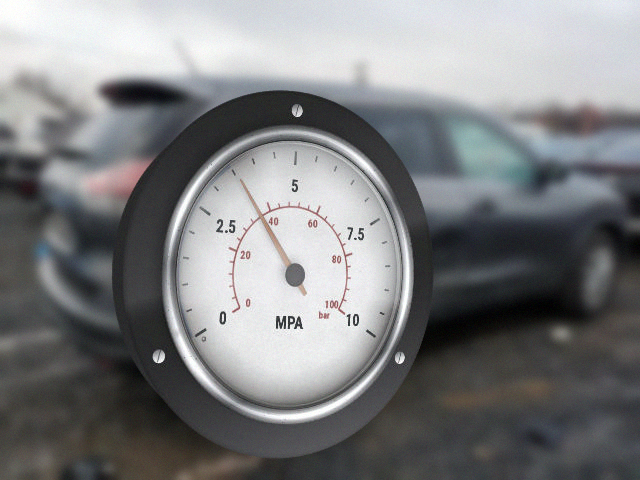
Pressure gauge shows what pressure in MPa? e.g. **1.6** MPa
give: **3.5** MPa
